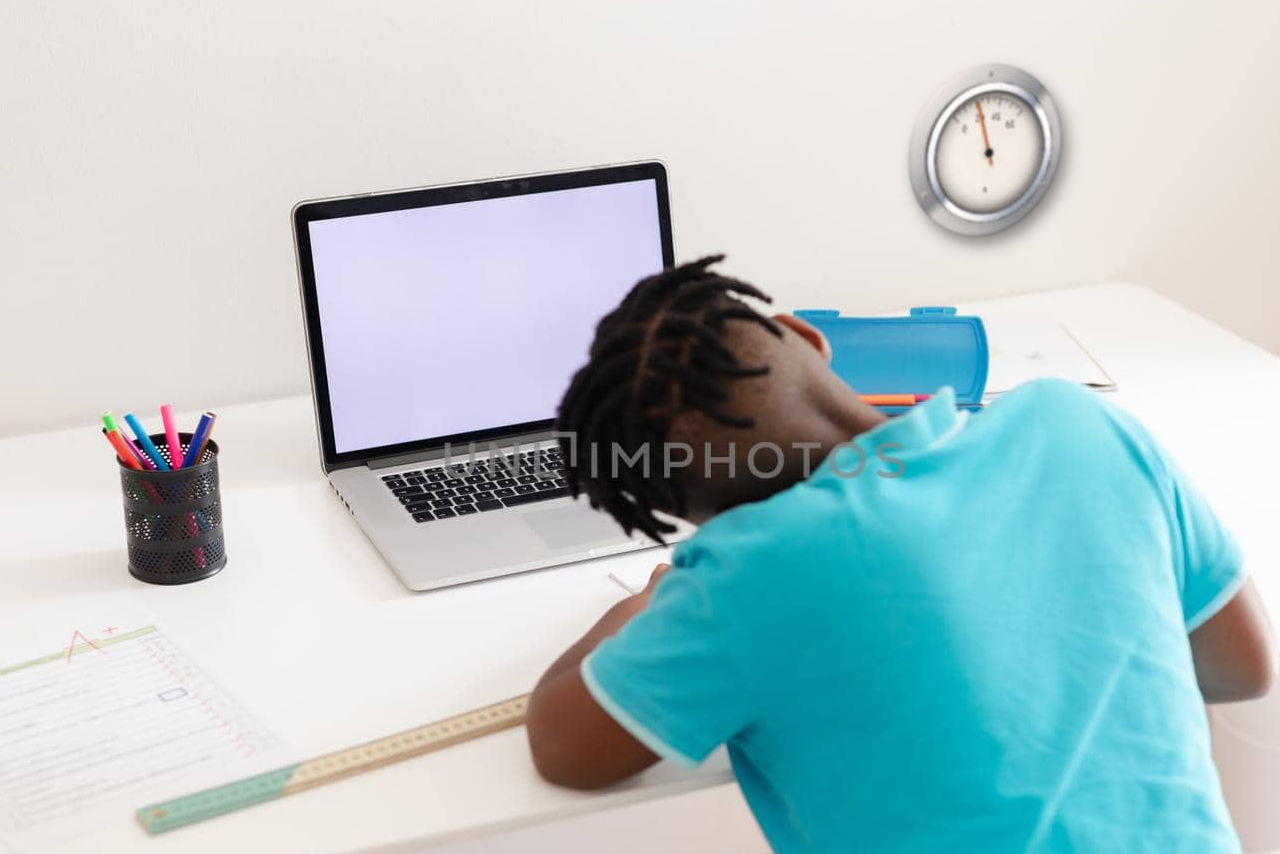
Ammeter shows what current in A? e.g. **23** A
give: **20** A
